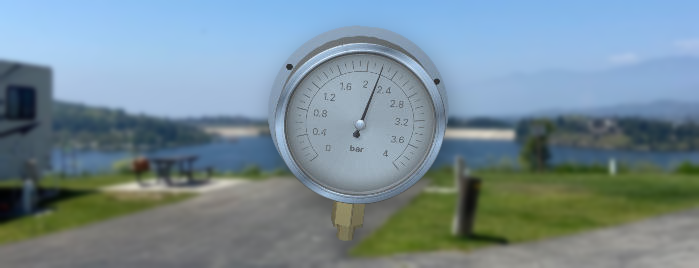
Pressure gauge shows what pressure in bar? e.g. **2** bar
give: **2.2** bar
